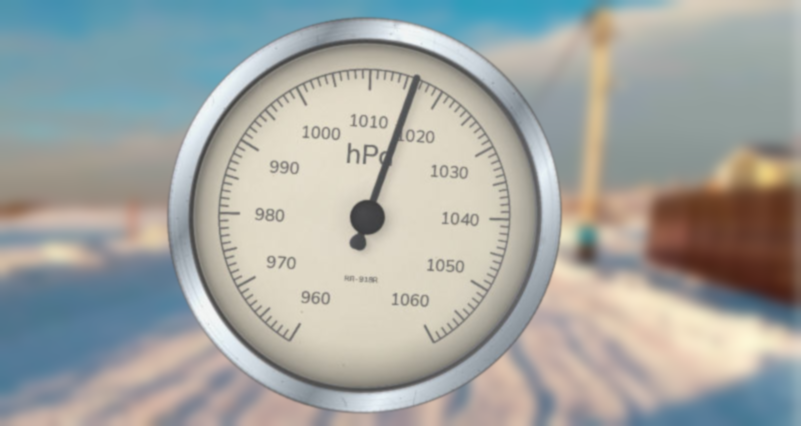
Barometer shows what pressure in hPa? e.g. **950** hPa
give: **1016** hPa
